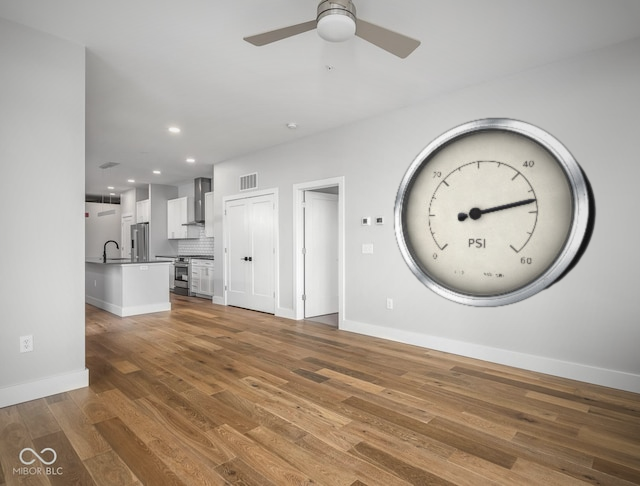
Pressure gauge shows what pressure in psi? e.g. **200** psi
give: **47.5** psi
